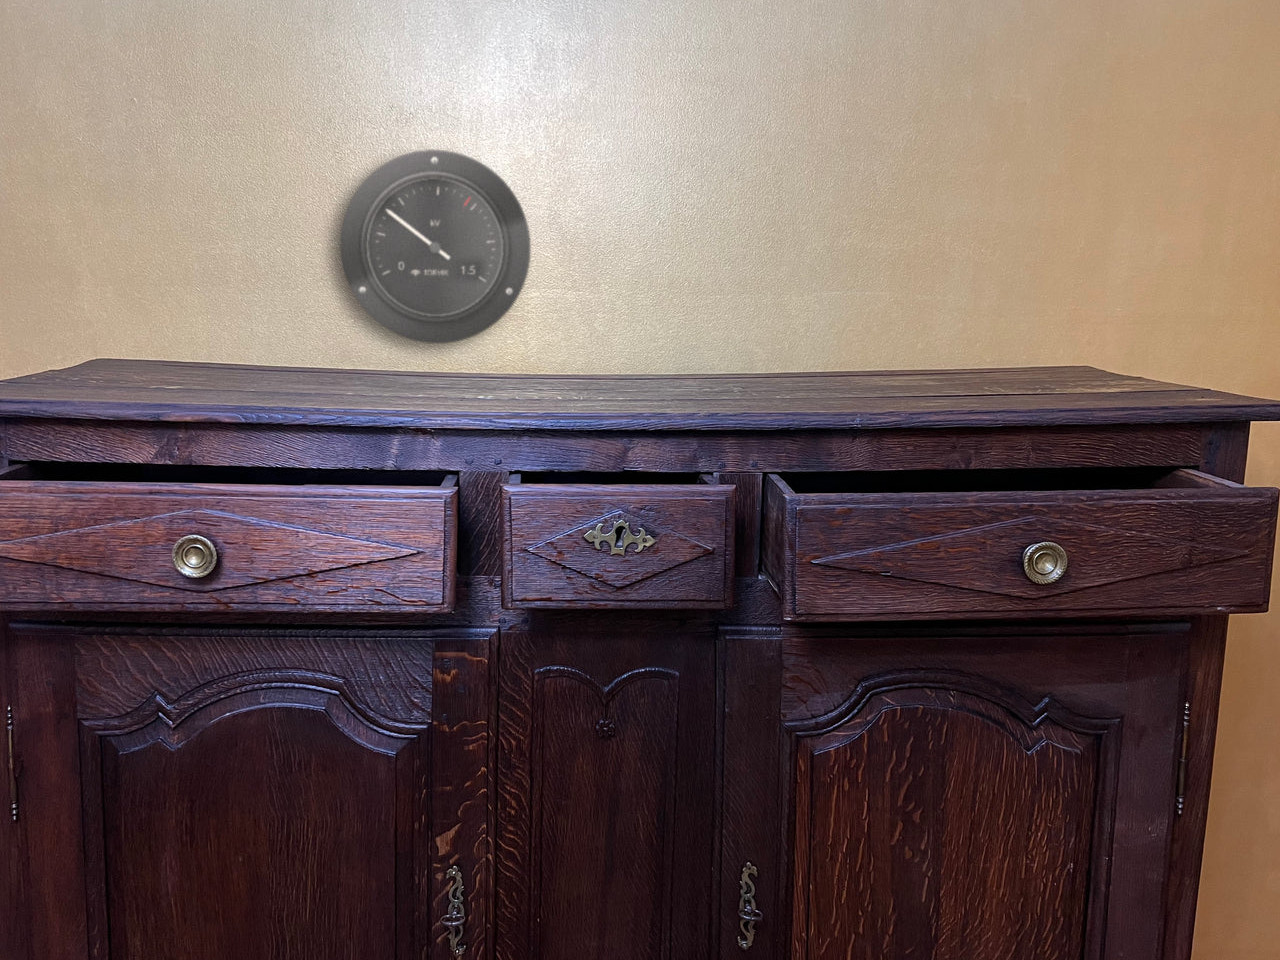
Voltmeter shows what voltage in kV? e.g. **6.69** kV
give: **0.4** kV
